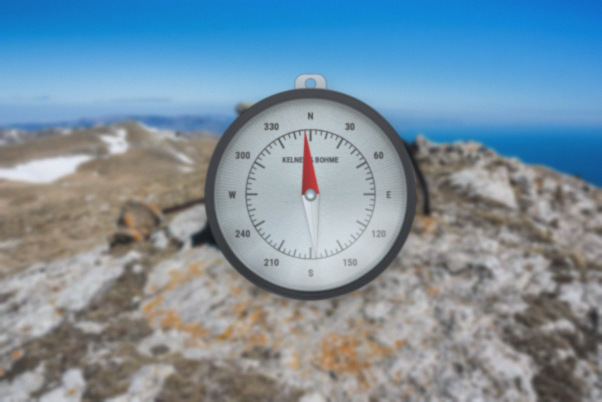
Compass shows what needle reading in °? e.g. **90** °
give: **355** °
